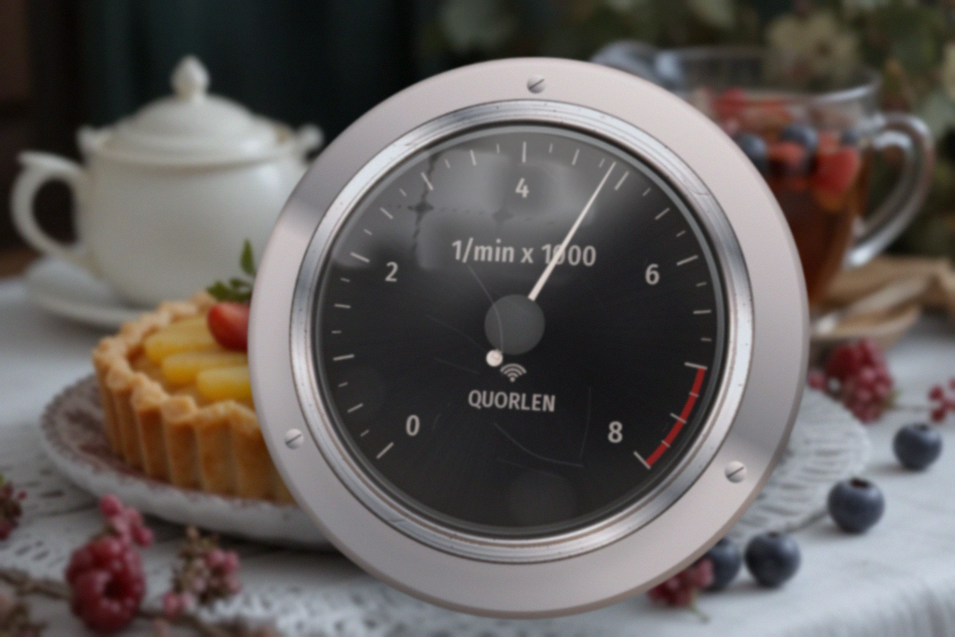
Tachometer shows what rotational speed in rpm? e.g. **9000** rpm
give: **4875** rpm
